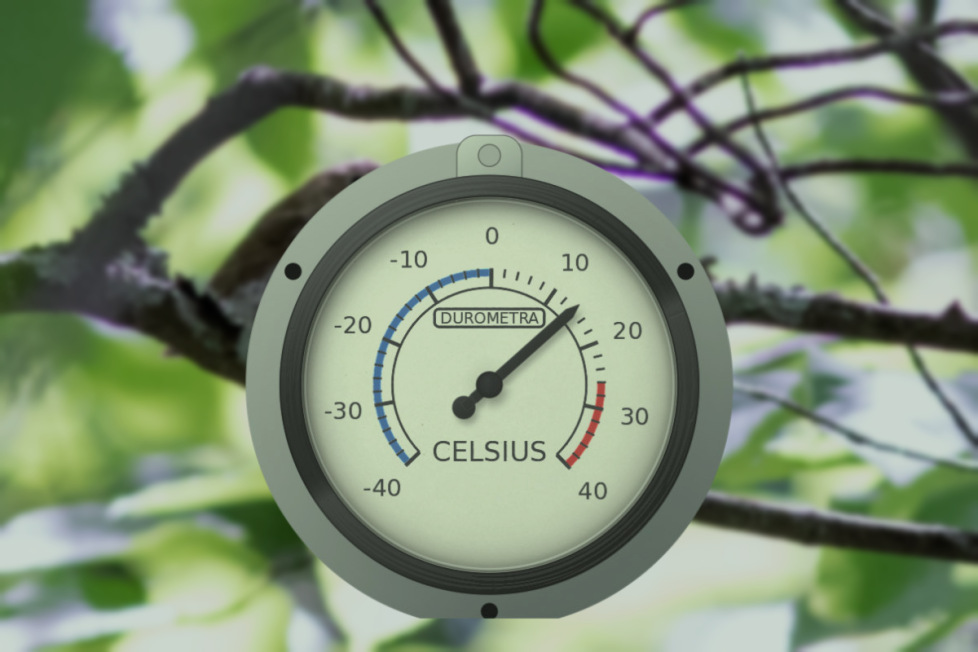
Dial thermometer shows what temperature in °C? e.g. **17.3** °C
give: **14** °C
